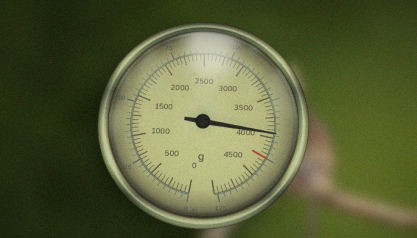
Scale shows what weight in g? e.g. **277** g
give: **3950** g
